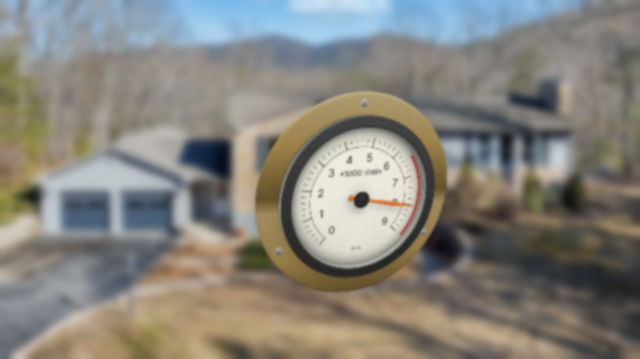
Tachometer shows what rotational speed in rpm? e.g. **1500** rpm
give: **8000** rpm
